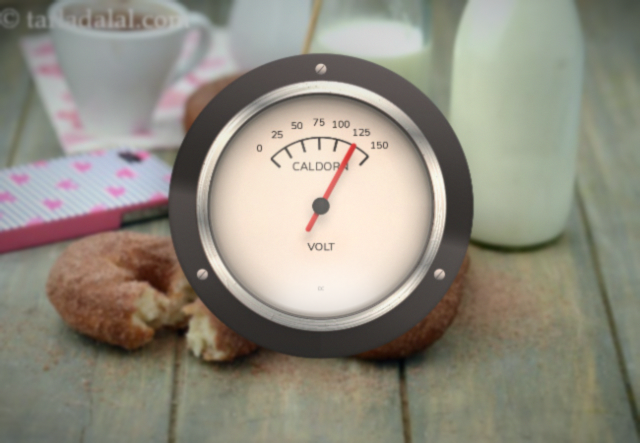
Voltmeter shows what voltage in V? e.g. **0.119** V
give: **125** V
